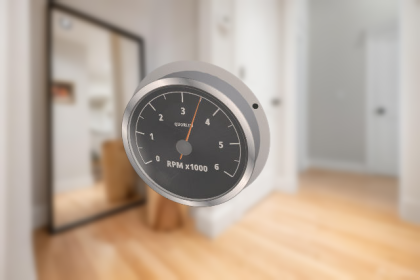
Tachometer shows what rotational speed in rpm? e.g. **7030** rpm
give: **3500** rpm
